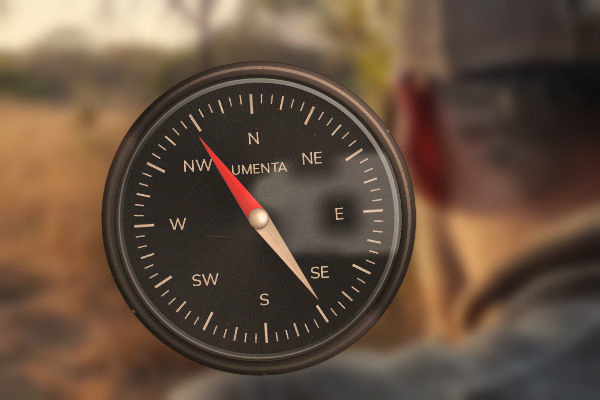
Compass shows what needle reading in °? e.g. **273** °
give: **327.5** °
